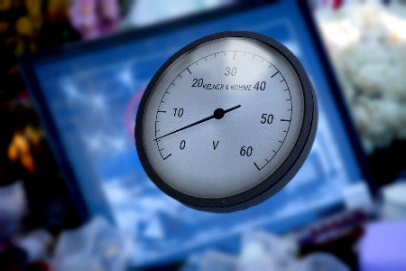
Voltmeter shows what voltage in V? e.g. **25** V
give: **4** V
